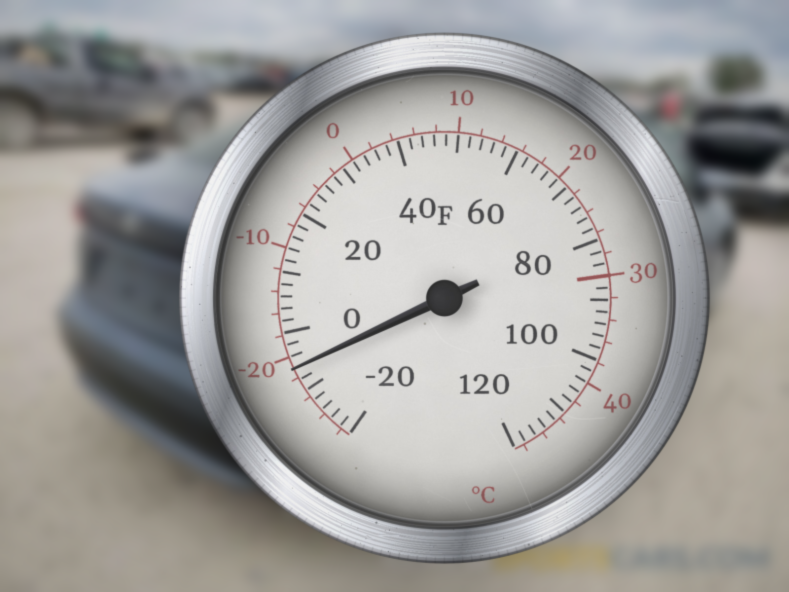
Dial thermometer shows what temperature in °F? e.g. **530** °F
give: **-6** °F
